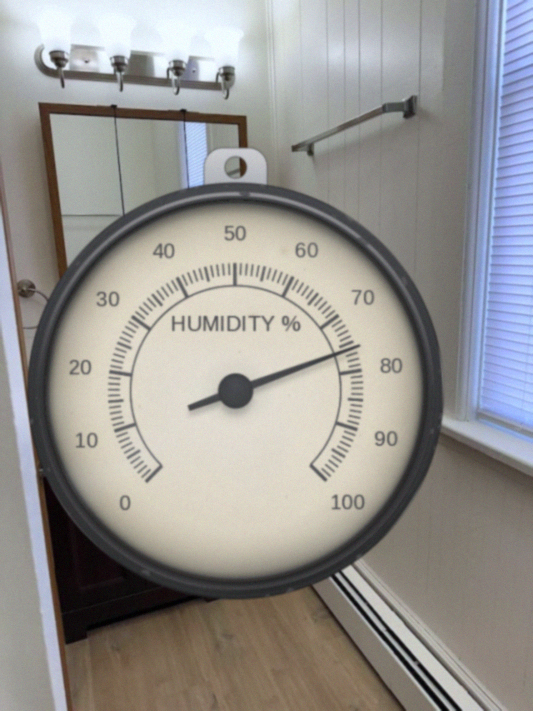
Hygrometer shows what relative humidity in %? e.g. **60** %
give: **76** %
